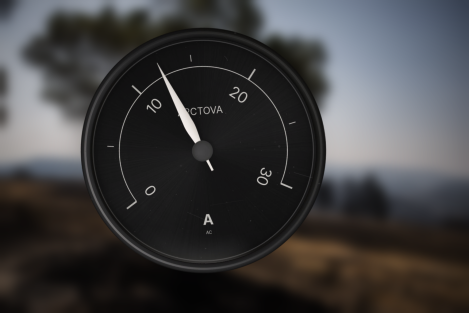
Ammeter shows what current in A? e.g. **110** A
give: **12.5** A
